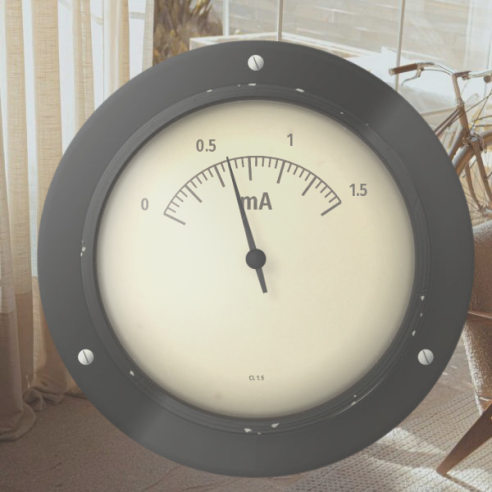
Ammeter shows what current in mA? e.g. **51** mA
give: **0.6** mA
